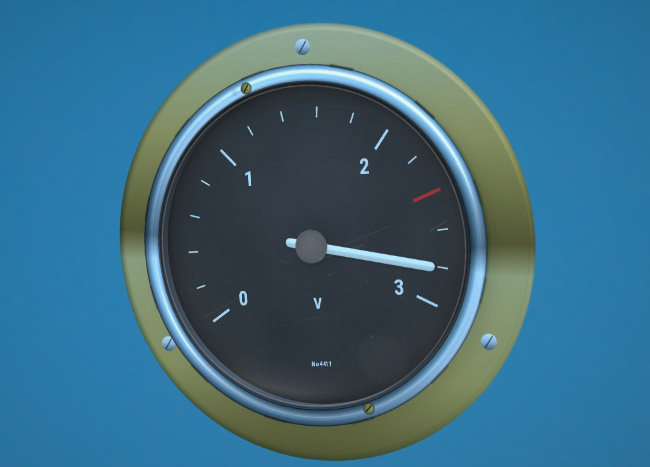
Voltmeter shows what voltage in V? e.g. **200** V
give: **2.8** V
